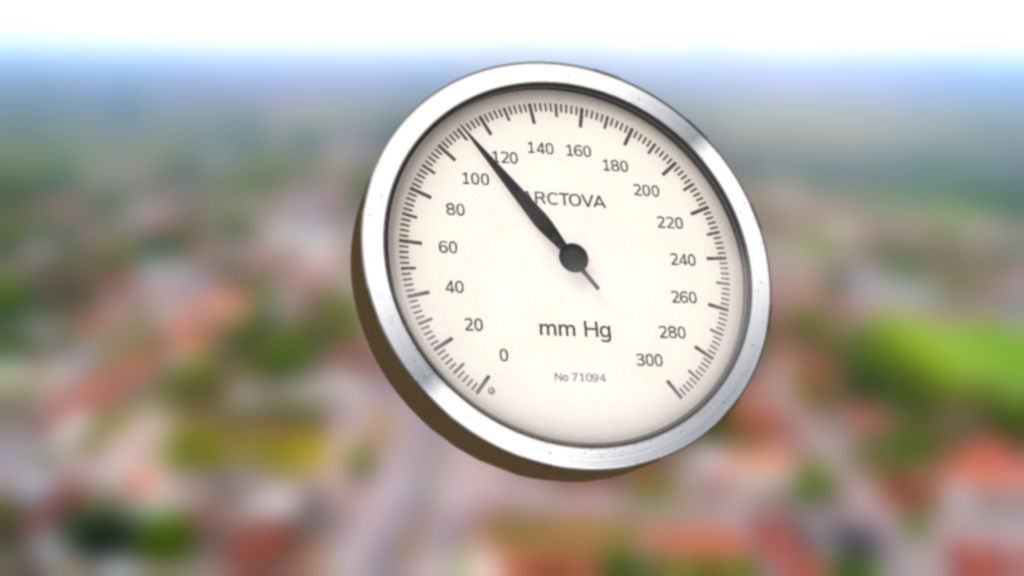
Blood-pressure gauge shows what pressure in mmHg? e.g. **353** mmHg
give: **110** mmHg
